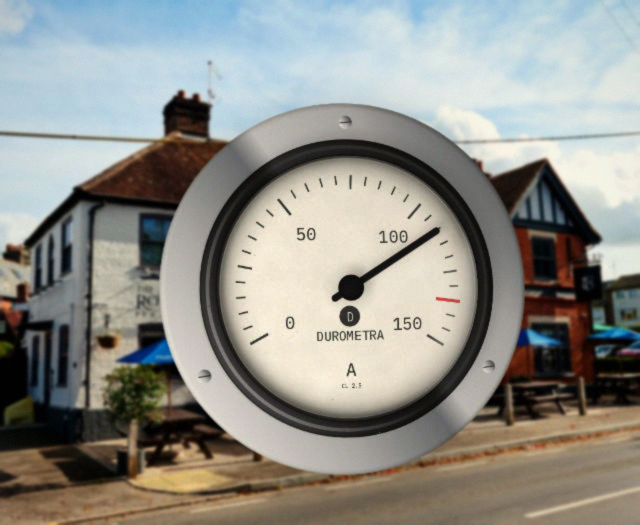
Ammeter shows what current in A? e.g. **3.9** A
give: **110** A
